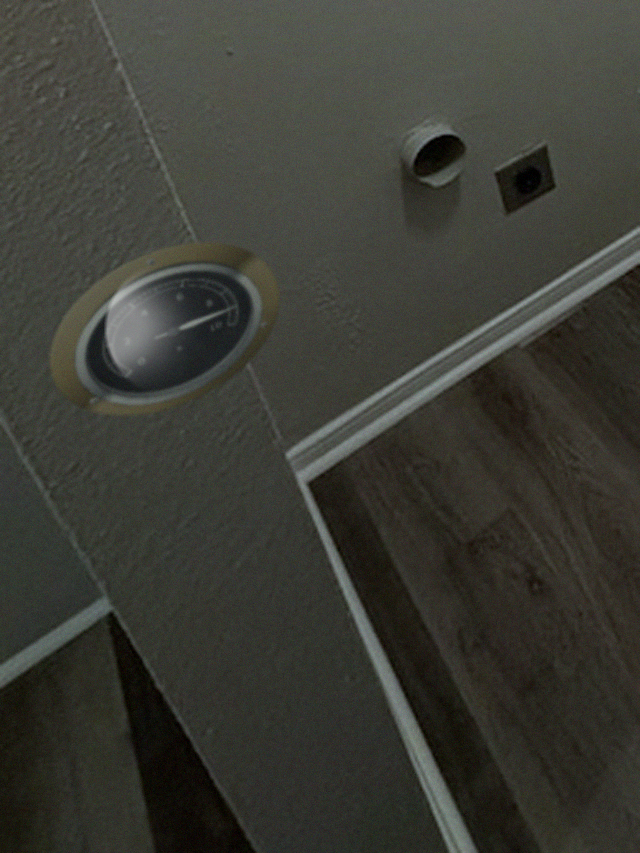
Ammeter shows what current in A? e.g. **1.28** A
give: **9** A
